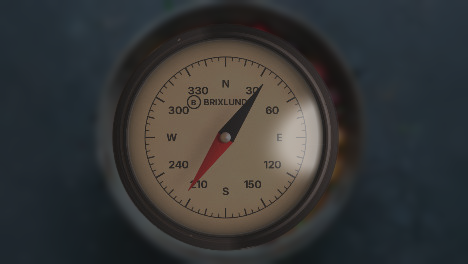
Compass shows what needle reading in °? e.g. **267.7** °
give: **215** °
